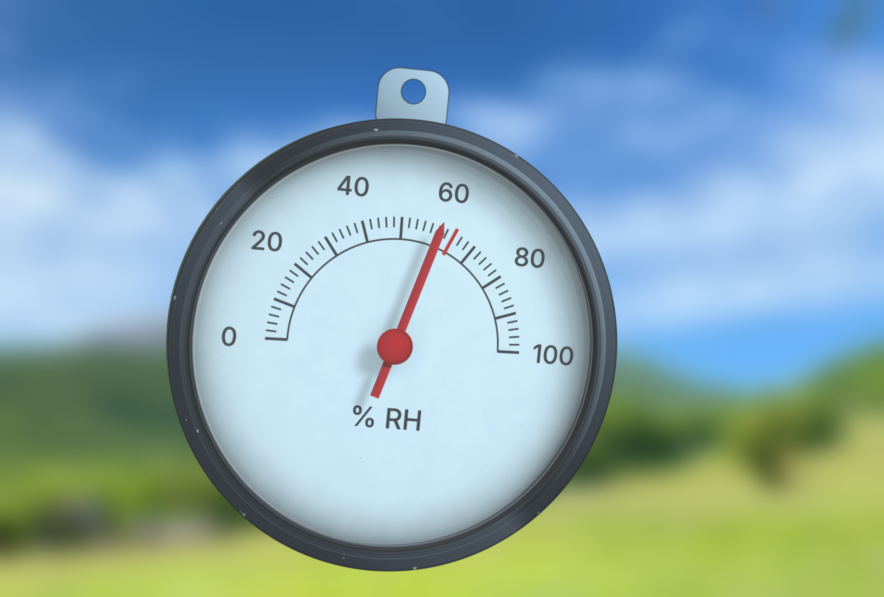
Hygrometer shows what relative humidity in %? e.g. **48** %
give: **60** %
